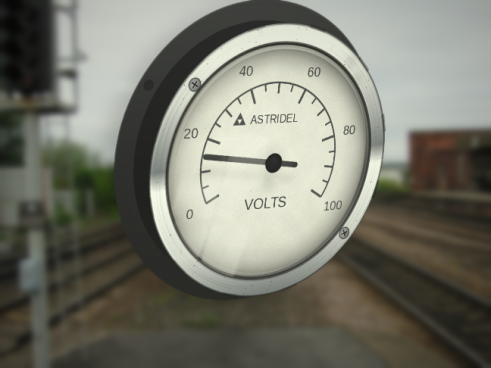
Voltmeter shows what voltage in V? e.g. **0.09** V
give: **15** V
